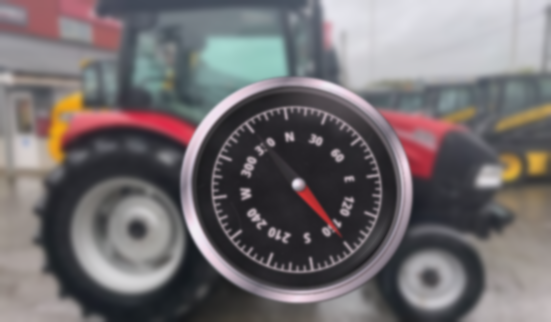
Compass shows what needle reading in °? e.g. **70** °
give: **150** °
